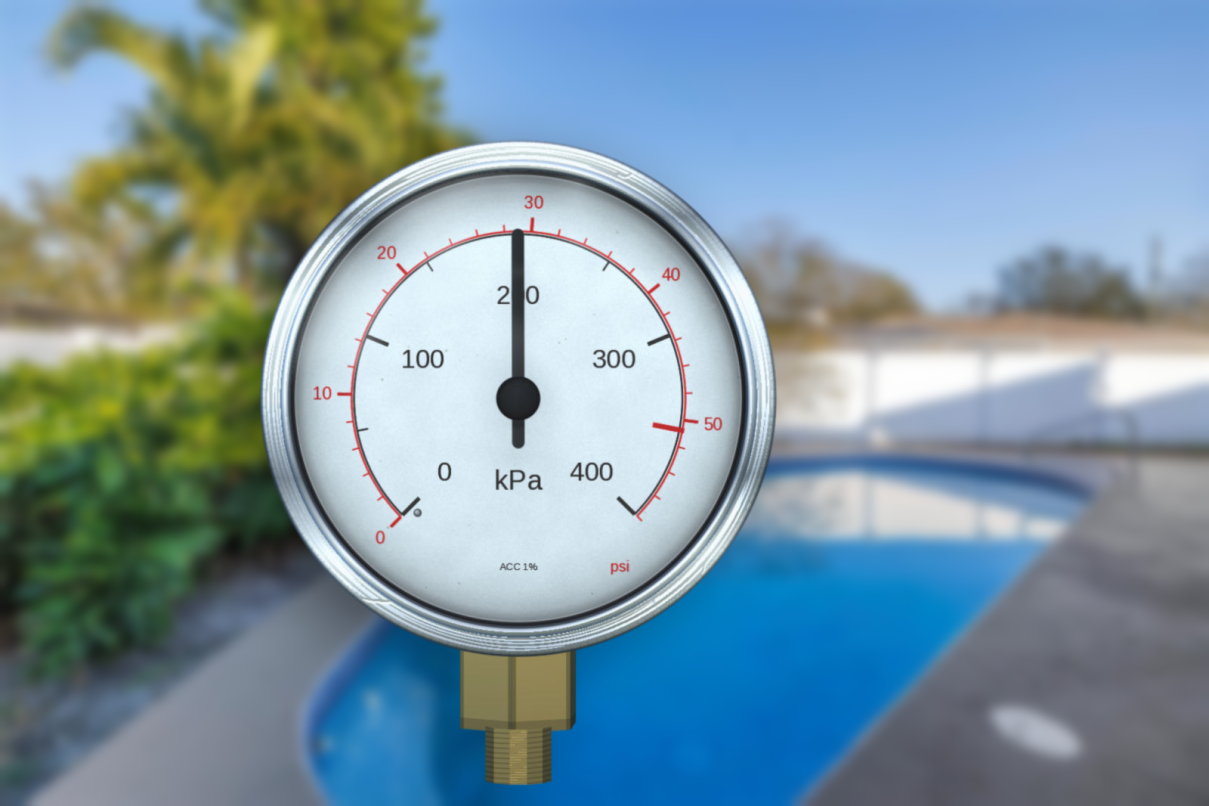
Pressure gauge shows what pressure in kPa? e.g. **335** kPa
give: **200** kPa
